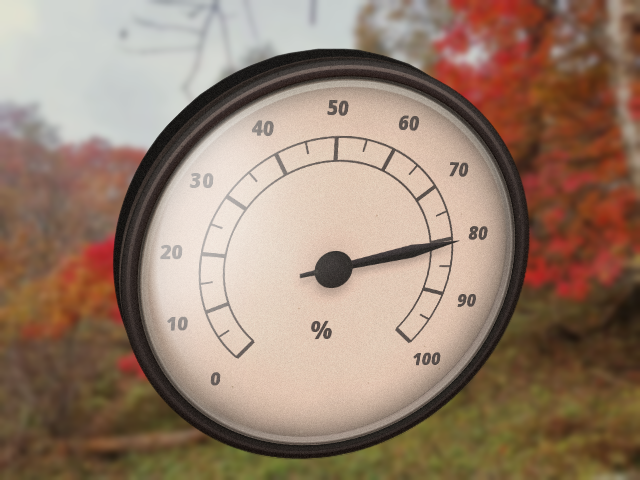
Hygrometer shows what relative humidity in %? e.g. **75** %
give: **80** %
